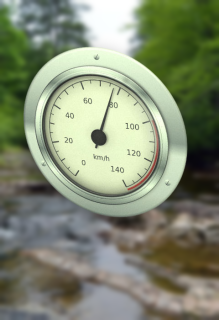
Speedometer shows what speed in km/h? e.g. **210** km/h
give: **77.5** km/h
